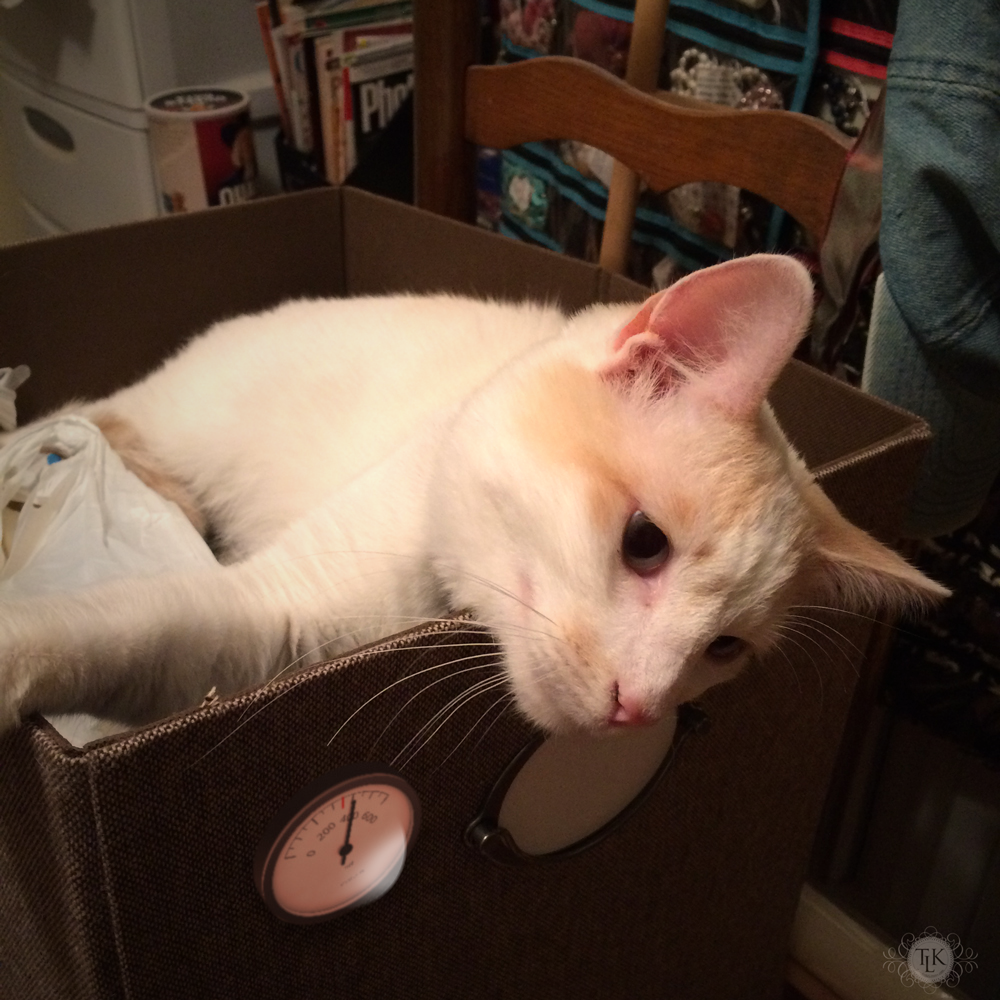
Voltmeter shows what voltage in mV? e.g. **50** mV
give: **400** mV
